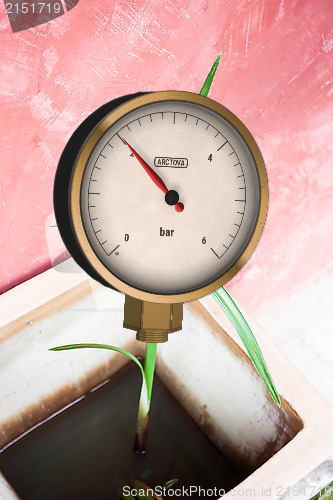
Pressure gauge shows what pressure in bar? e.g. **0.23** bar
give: **2** bar
